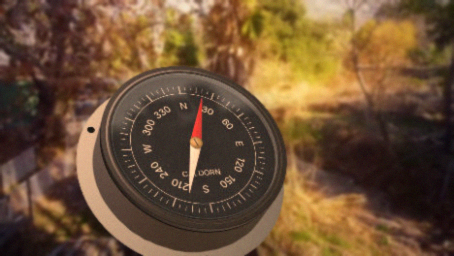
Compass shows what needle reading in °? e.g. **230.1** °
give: **20** °
